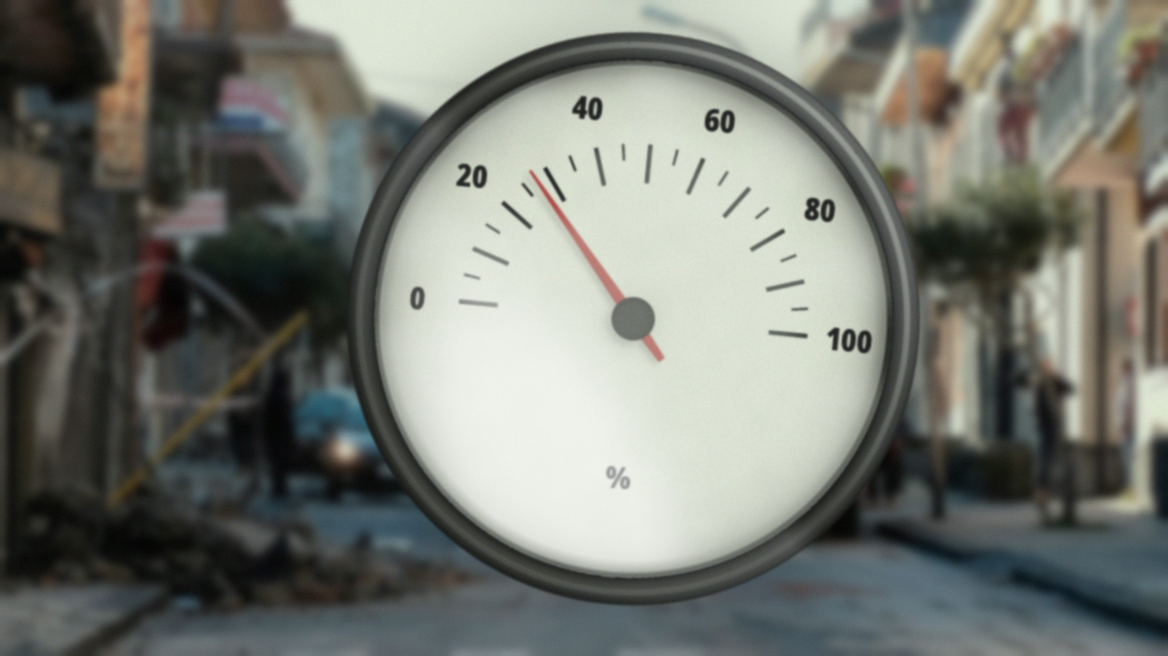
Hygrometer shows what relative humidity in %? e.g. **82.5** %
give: **27.5** %
